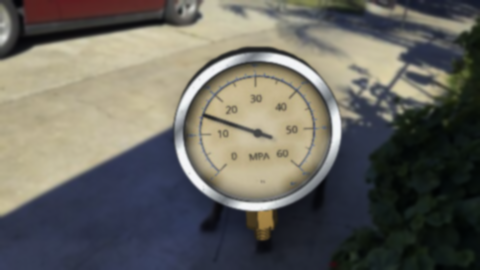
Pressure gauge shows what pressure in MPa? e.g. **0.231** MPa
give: **15** MPa
